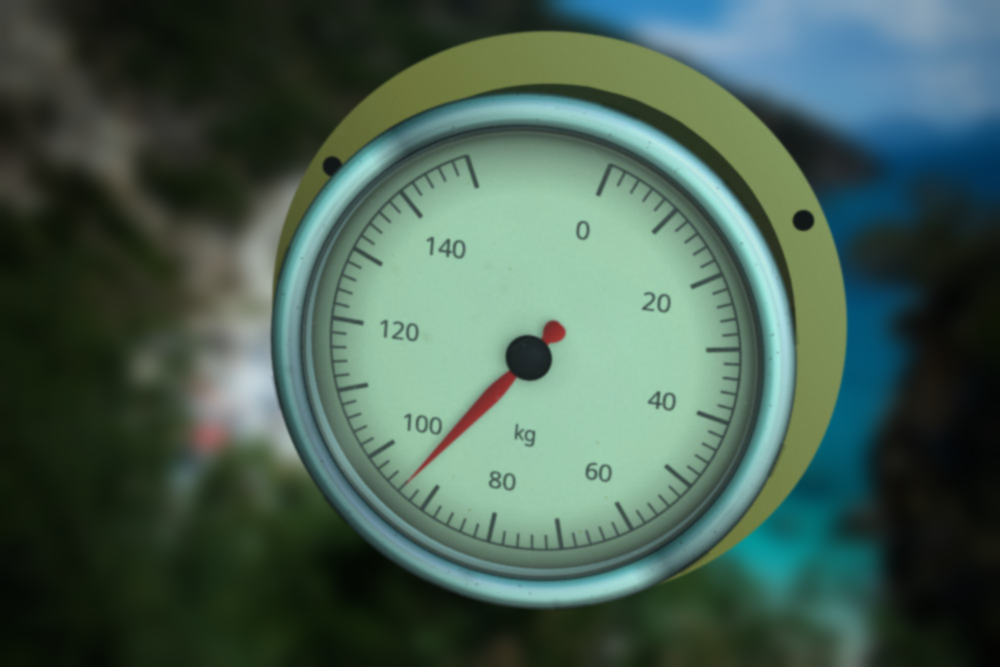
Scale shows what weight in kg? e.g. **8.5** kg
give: **94** kg
